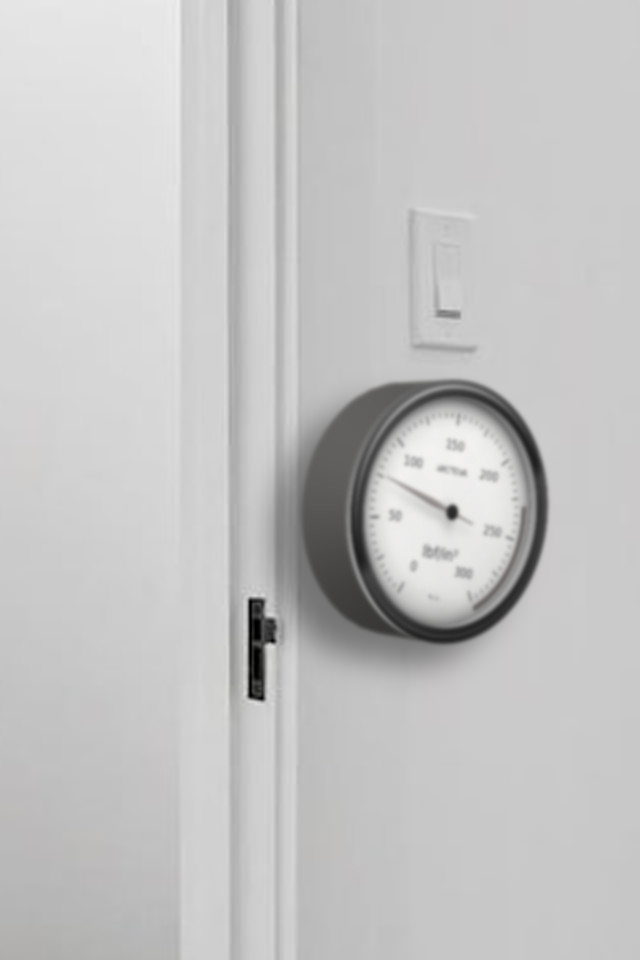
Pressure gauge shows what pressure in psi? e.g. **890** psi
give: **75** psi
